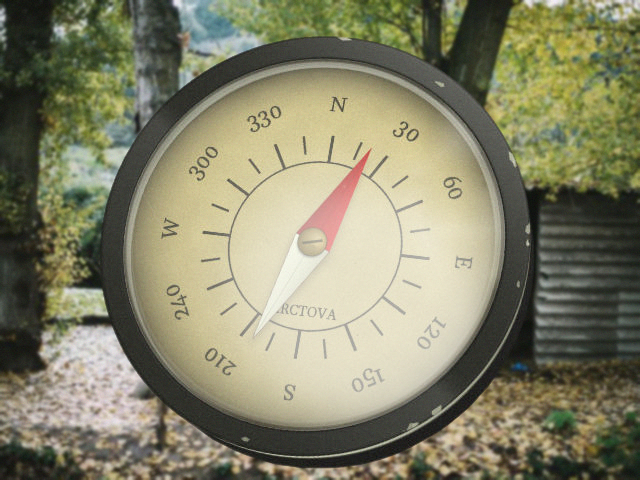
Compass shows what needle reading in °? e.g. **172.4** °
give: **22.5** °
